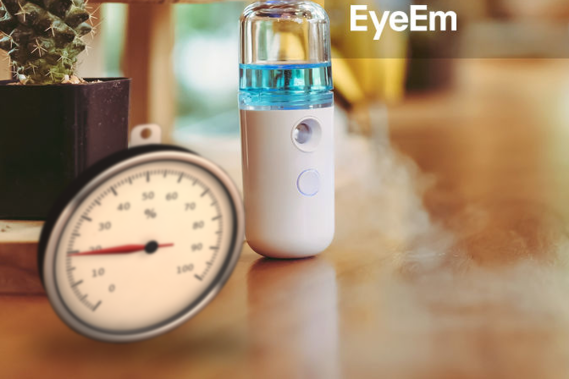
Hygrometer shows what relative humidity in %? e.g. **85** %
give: **20** %
